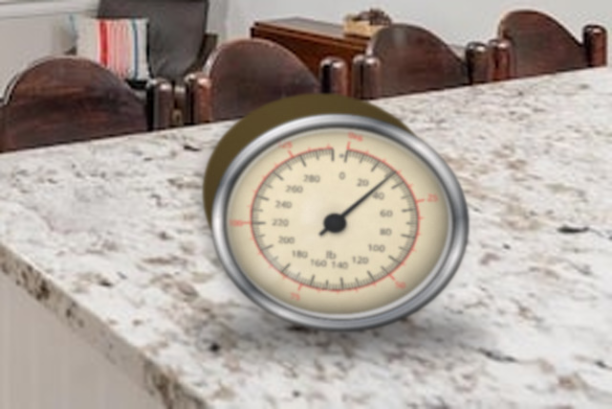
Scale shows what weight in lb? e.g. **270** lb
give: **30** lb
